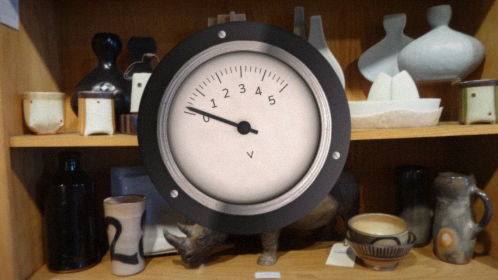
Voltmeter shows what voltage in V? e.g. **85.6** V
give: **0.2** V
